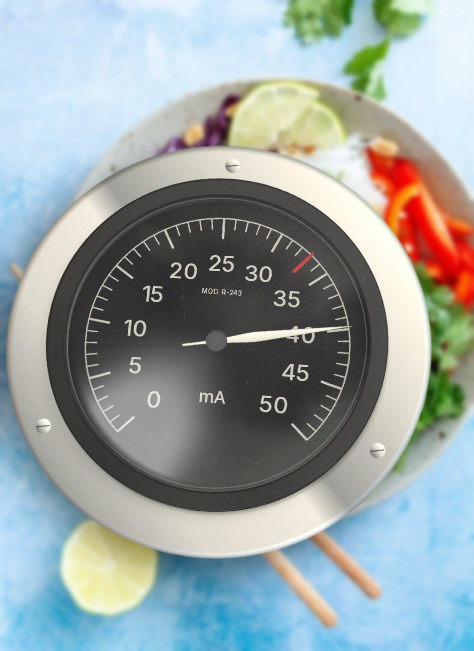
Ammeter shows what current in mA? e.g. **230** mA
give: **40** mA
